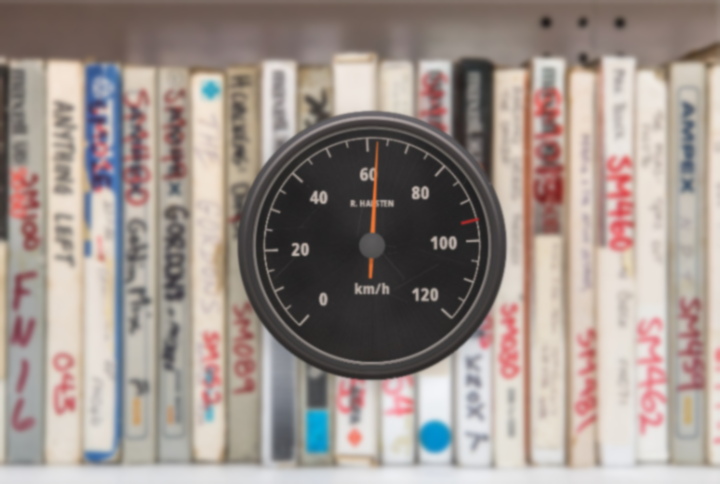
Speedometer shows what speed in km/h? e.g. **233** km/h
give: **62.5** km/h
